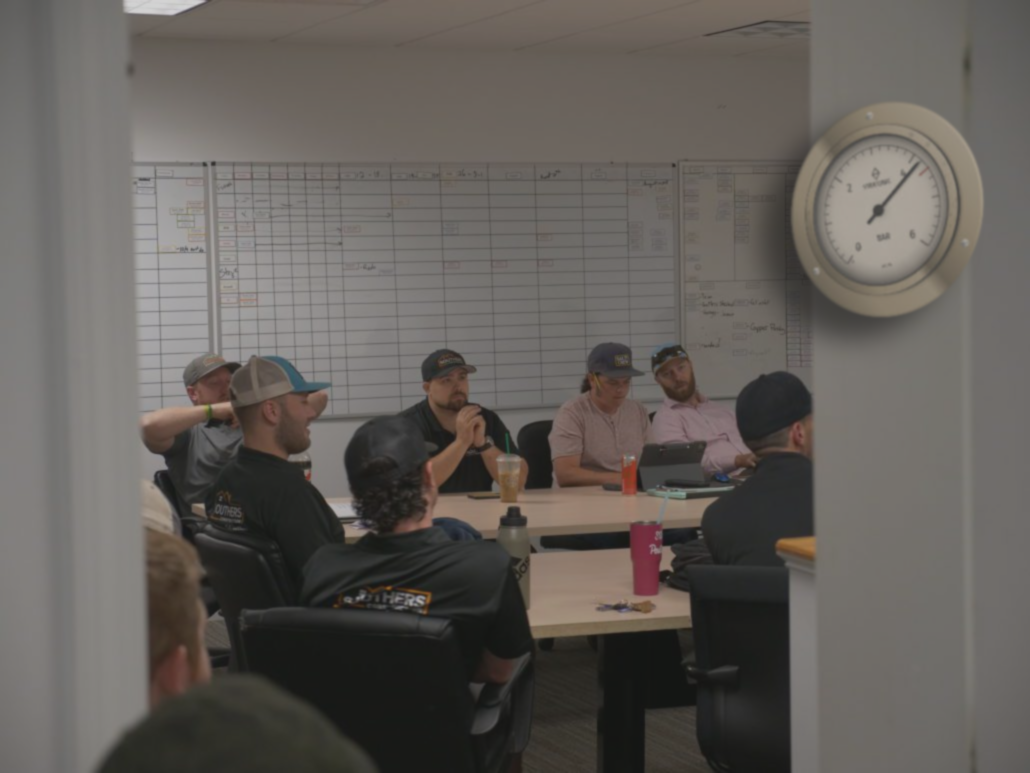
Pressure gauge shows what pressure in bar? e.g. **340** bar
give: **4.2** bar
